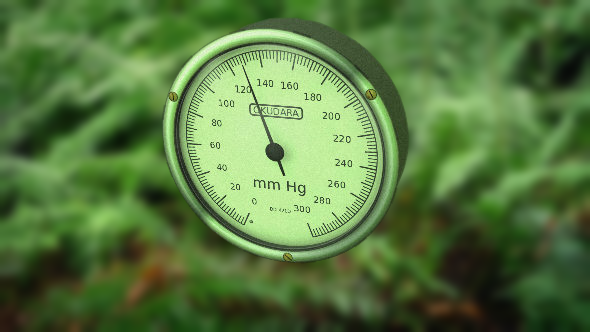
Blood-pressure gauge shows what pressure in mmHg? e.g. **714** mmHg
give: **130** mmHg
